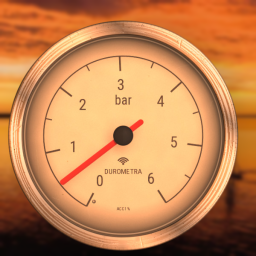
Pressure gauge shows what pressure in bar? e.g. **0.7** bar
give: **0.5** bar
